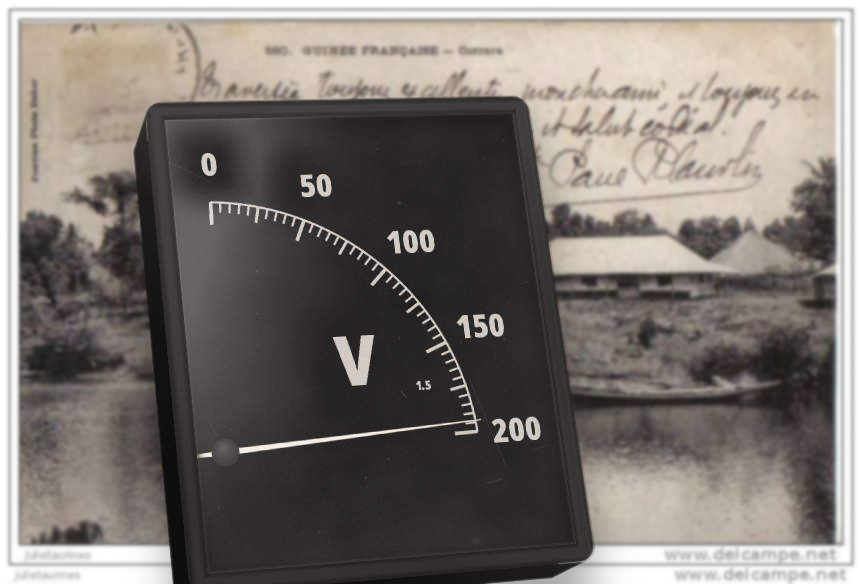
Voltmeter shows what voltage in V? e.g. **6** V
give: **195** V
